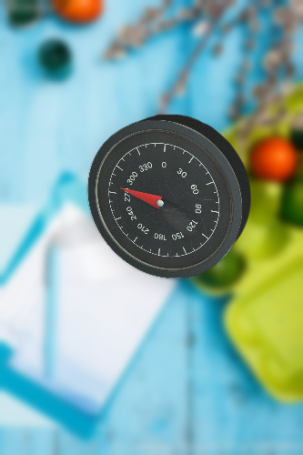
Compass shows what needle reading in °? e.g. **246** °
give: **280** °
